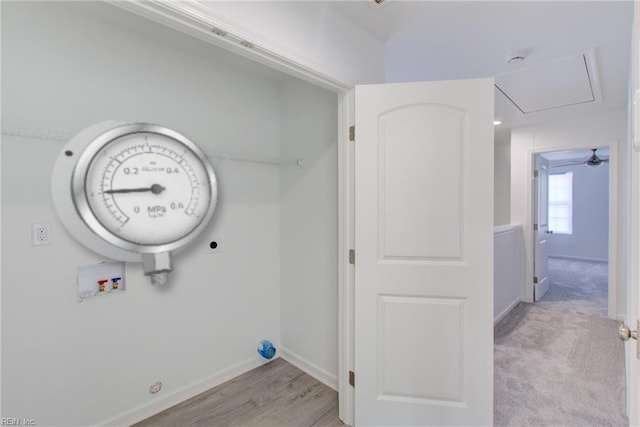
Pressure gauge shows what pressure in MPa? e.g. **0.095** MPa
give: **0.1** MPa
